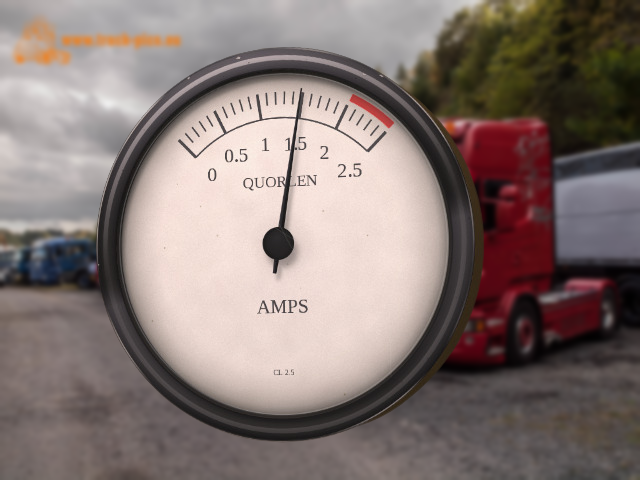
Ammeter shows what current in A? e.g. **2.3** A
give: **1.5** A
